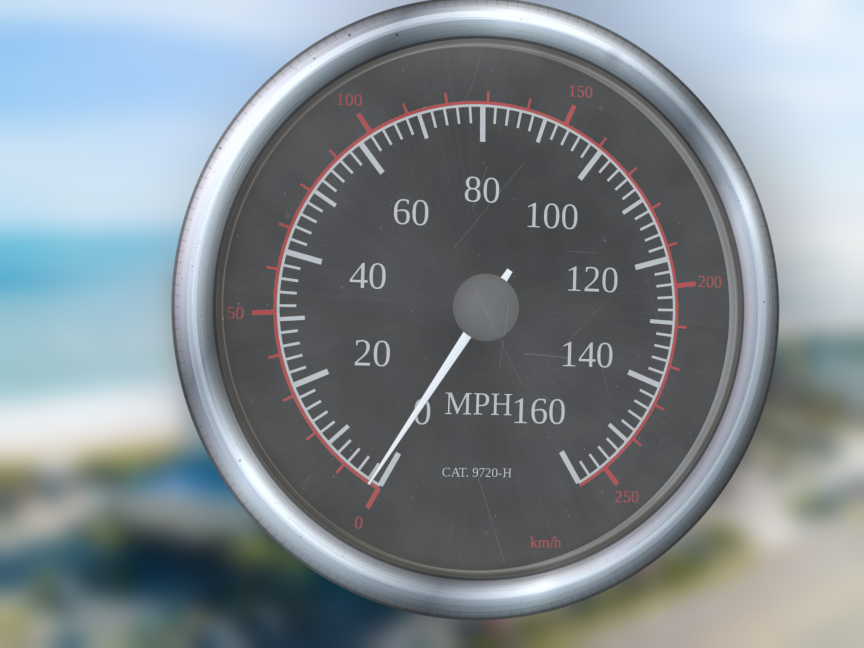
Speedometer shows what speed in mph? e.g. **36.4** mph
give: **2** mph
